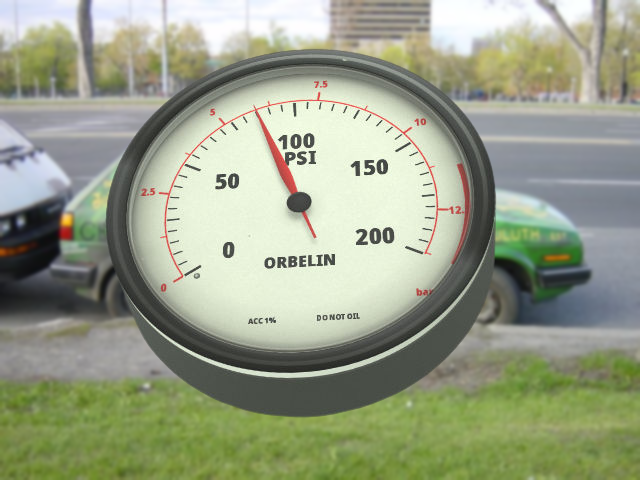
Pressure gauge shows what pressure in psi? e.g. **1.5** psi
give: **85** psi
